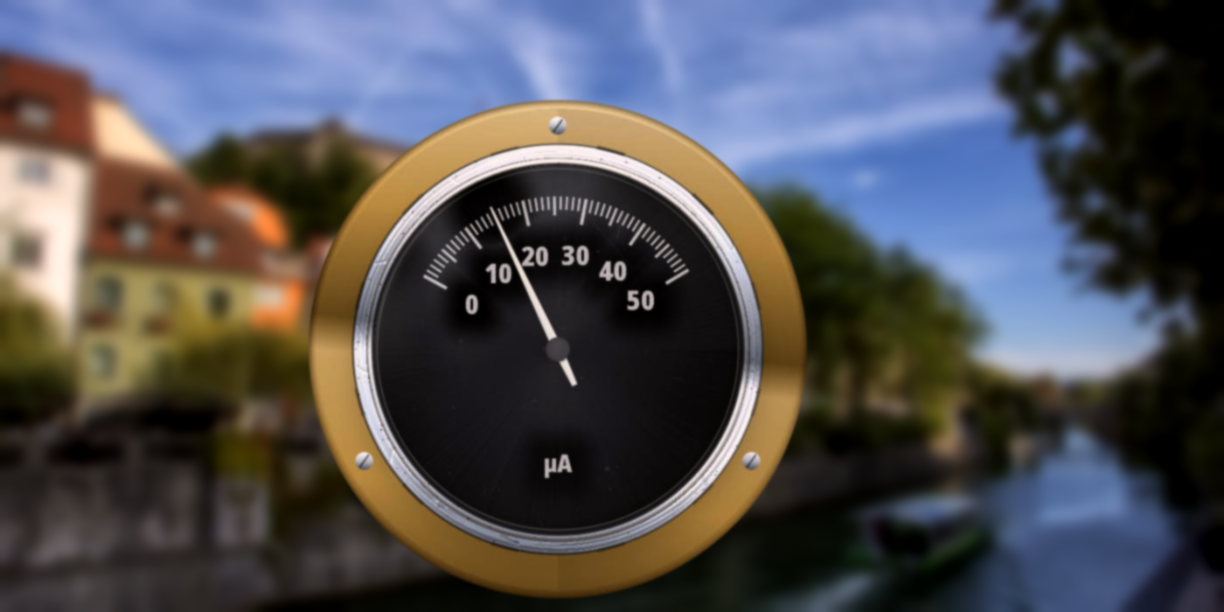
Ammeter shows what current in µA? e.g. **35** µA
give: **15** µA
